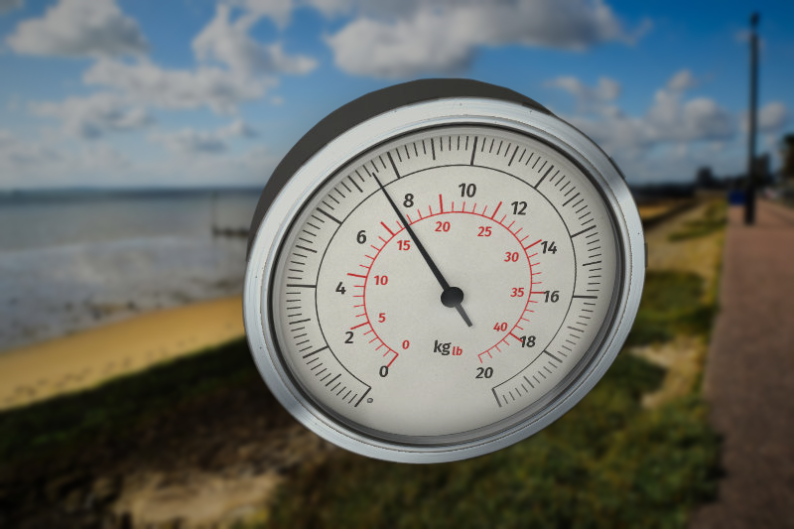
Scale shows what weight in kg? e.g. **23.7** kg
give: **7.5** kg
